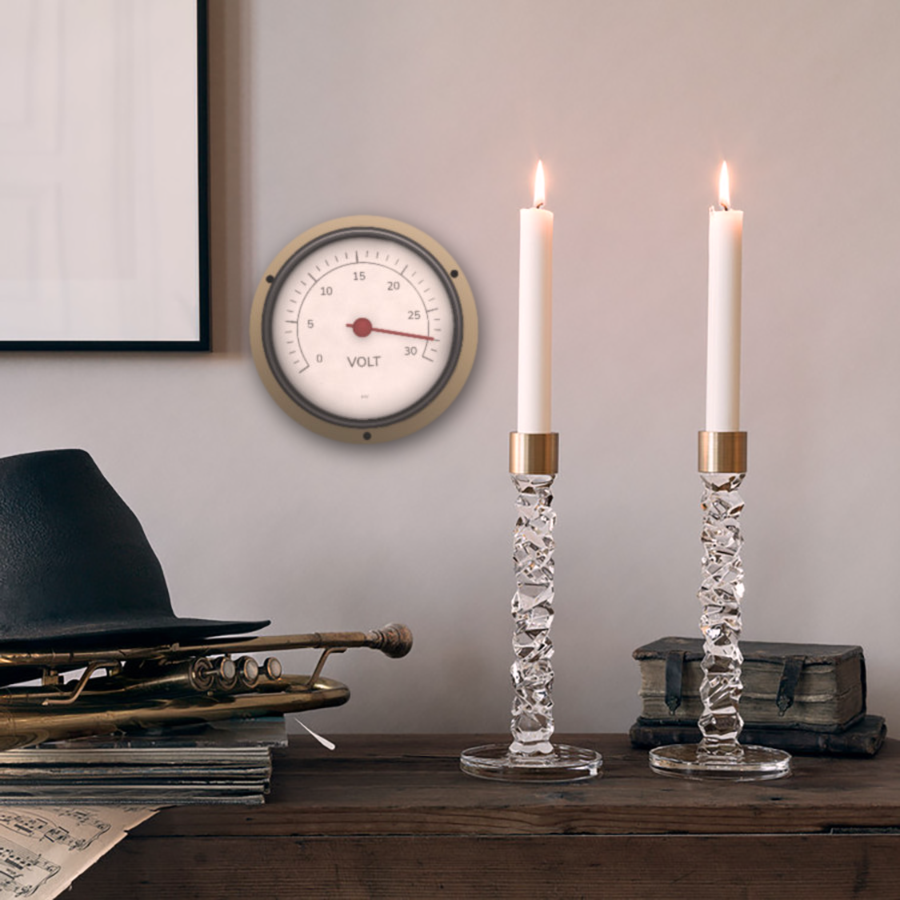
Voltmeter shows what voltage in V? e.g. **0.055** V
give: **28** V
